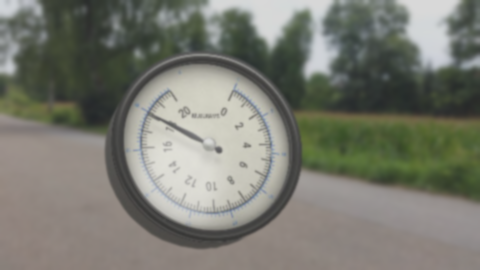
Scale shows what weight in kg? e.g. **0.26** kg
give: **18** kg
